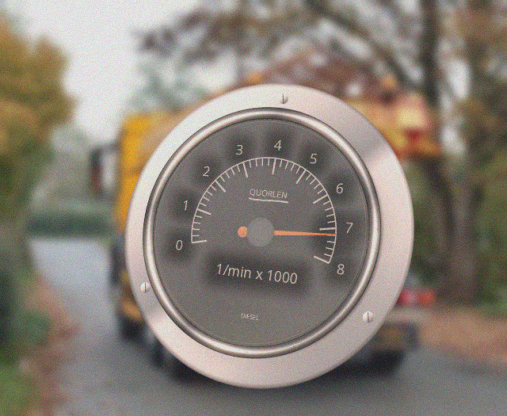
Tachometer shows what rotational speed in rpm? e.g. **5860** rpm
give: **7200** rpm
